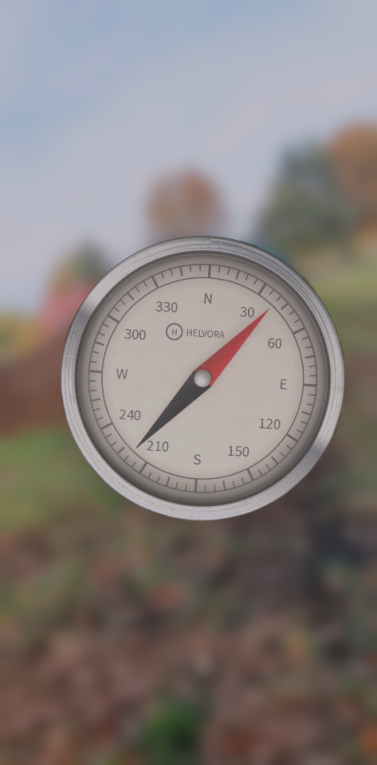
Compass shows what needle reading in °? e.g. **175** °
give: **40** °
